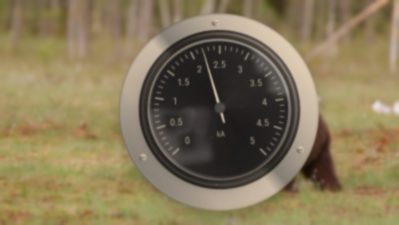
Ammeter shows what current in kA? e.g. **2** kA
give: **2.2** kA
